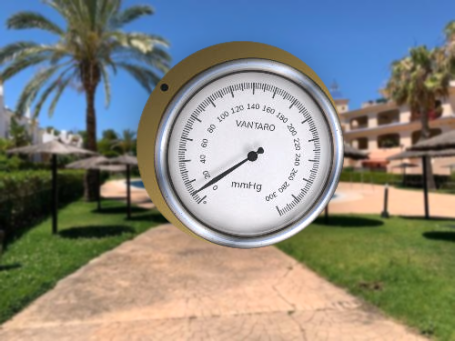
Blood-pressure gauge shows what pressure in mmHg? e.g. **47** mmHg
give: **10** mmHg
